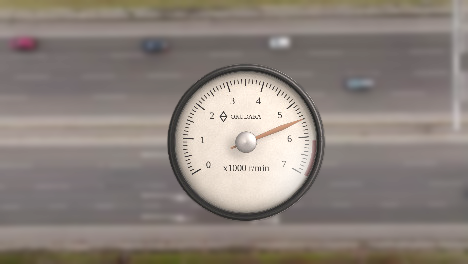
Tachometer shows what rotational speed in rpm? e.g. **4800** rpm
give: **5500** rpm
